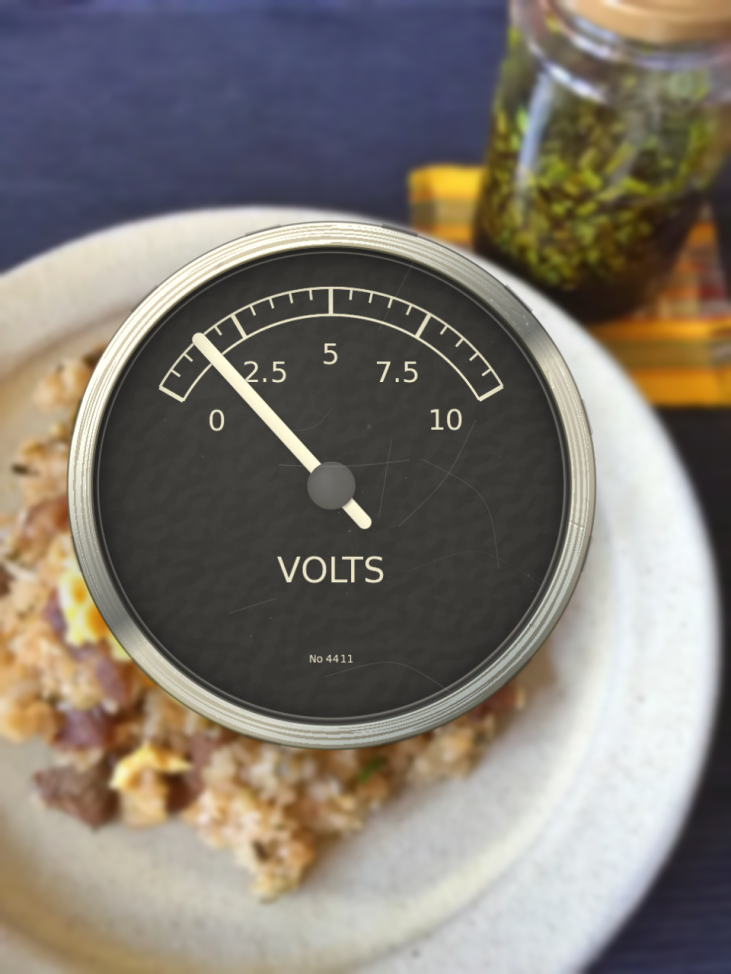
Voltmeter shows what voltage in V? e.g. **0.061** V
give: **1.5** V
